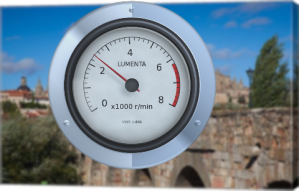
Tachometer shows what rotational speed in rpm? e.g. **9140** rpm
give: **2400** rpm
